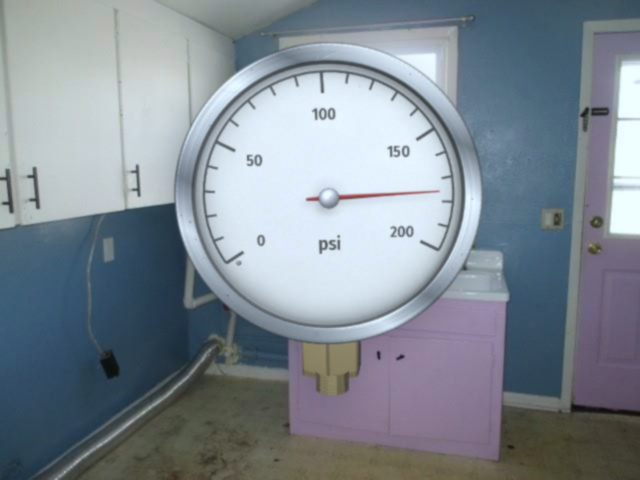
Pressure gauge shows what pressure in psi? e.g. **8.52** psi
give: **175** psi
